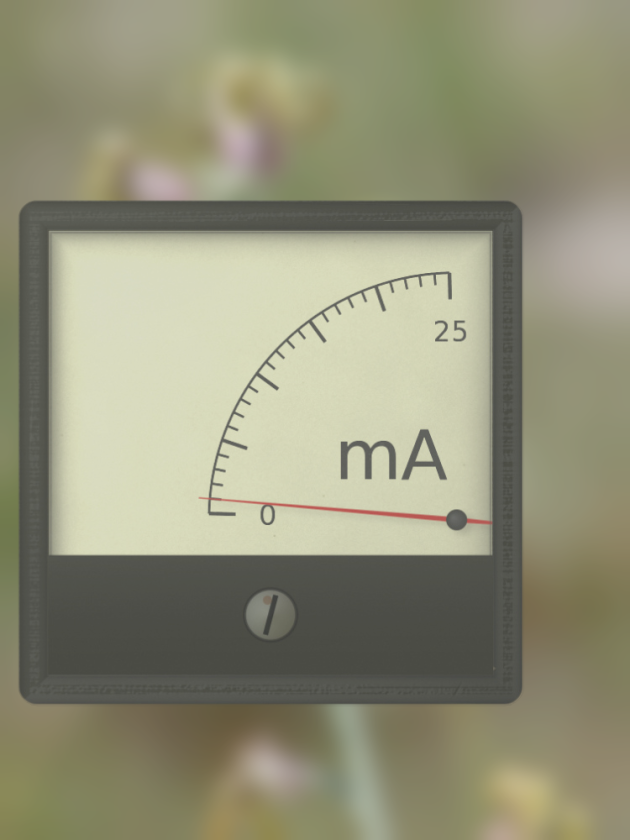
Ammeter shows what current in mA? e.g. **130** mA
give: **1** mA
